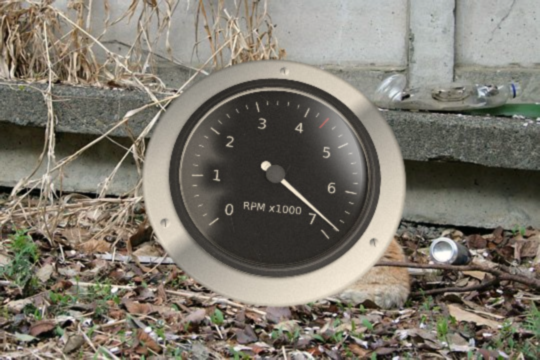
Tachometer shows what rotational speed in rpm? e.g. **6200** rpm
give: **6800** rpm
